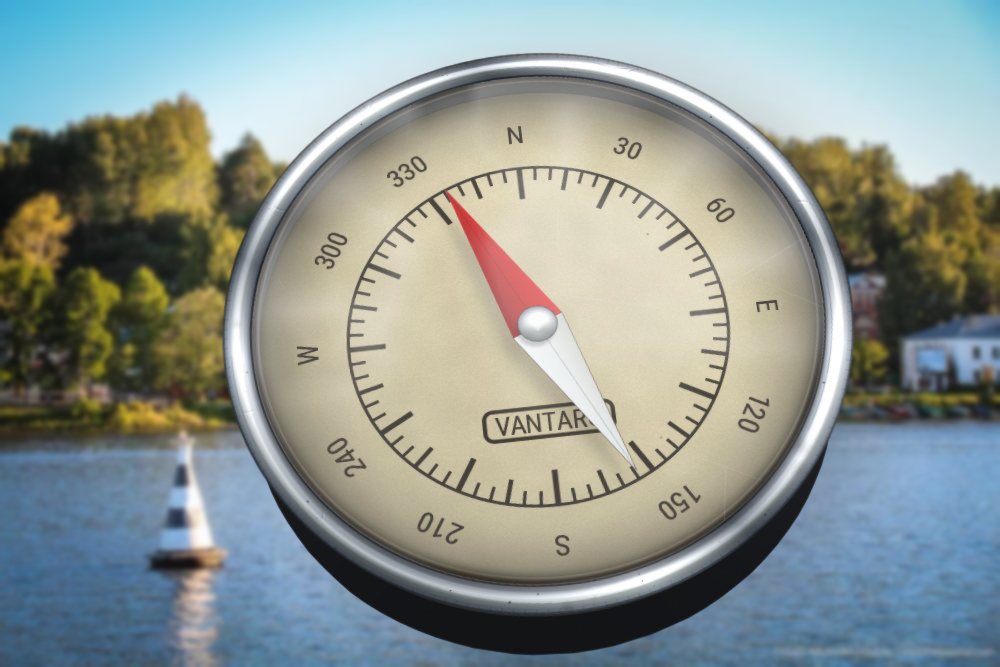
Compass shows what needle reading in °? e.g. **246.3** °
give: **335** °
